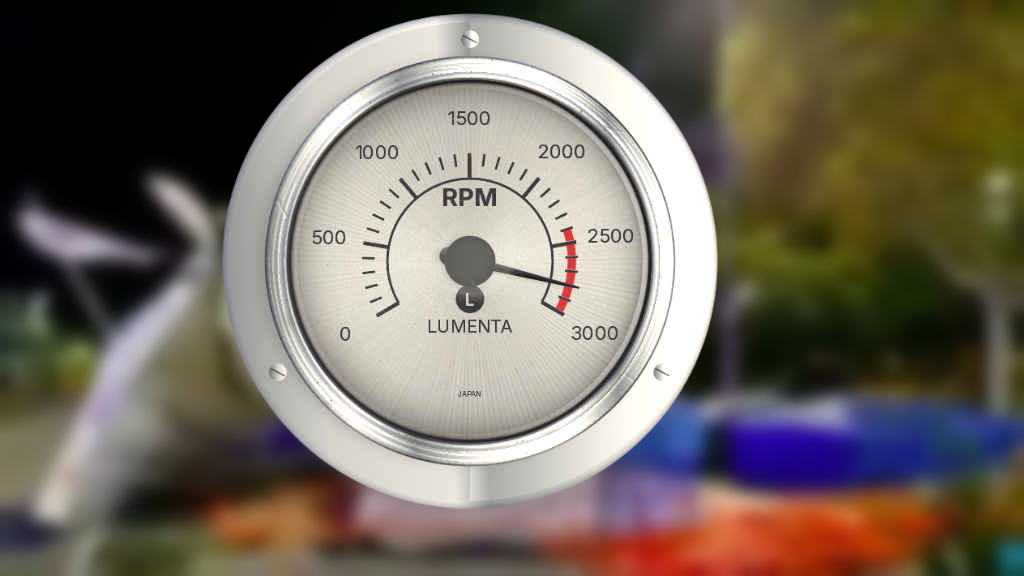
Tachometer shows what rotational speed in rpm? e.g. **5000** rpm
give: **2800** rpm
